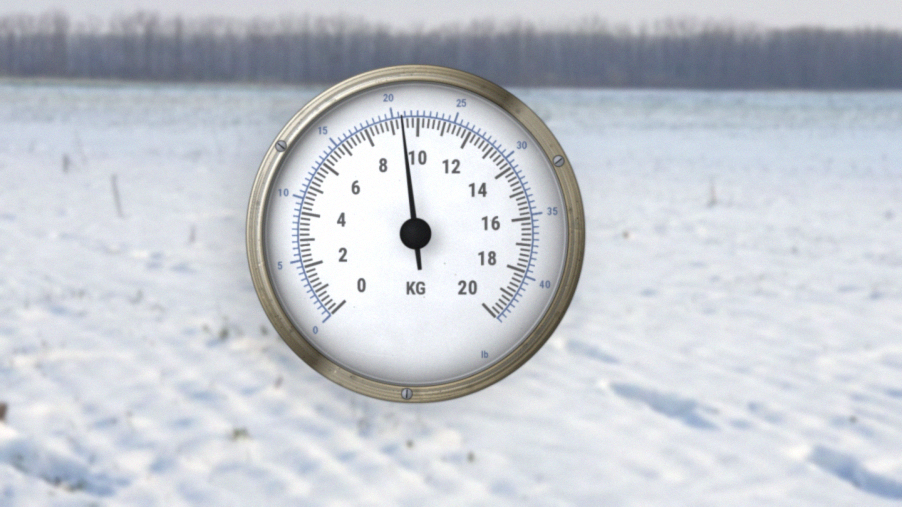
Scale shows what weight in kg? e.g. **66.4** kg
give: **9.4** kg
